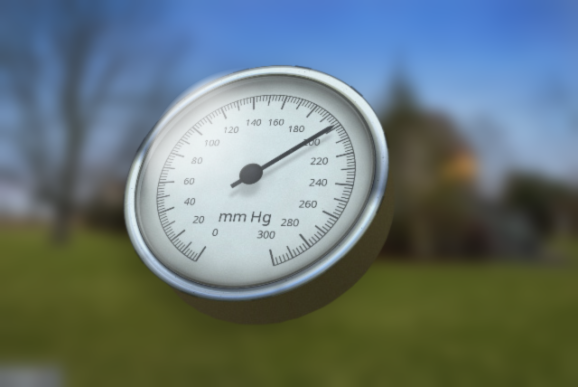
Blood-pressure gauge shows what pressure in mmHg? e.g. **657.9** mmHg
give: **200** mmHg
